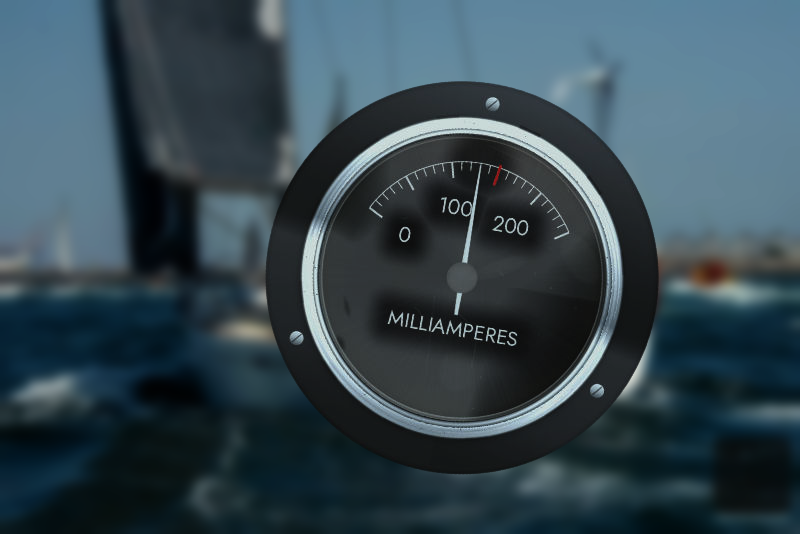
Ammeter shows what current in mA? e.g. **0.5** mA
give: **130** mA
